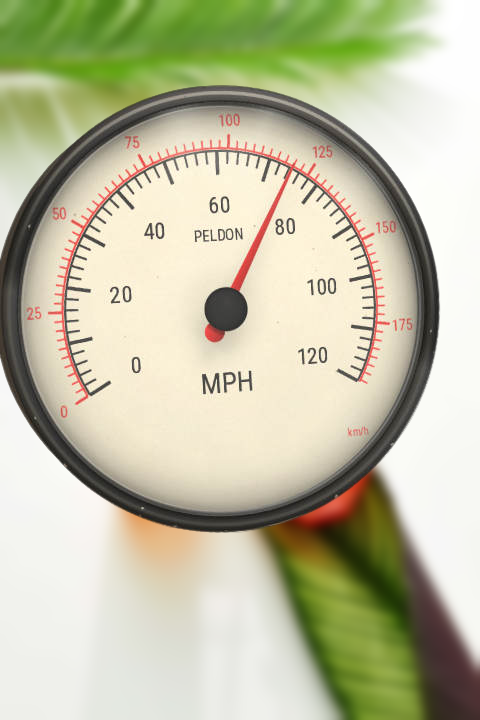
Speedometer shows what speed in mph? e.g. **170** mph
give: **74** mph
